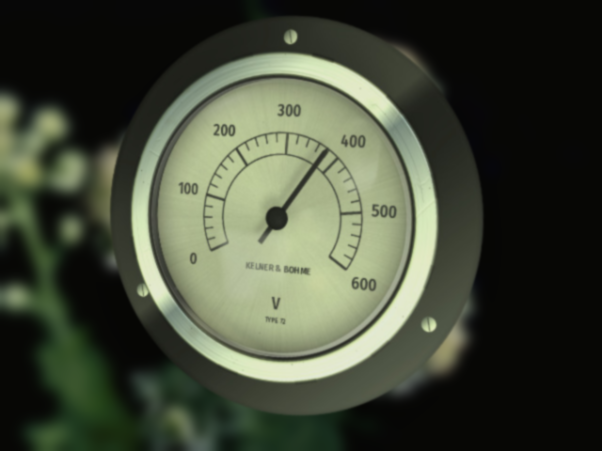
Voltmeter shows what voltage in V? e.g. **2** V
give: **380** V
